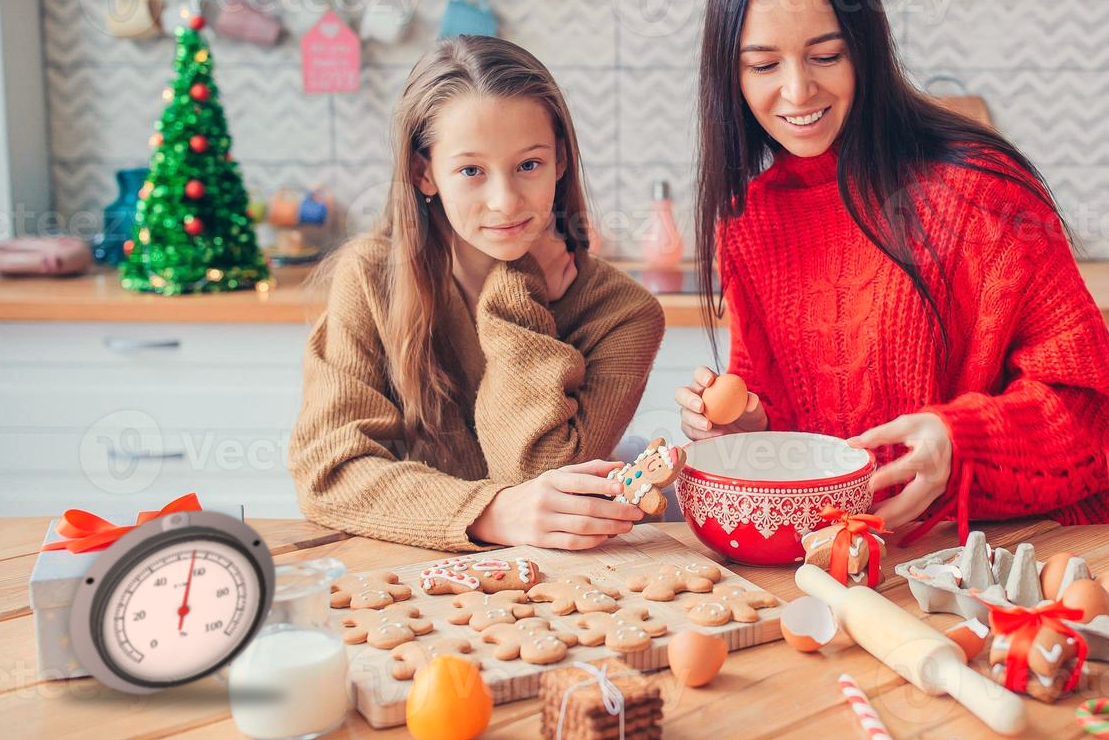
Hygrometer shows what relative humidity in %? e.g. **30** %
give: **55** %
